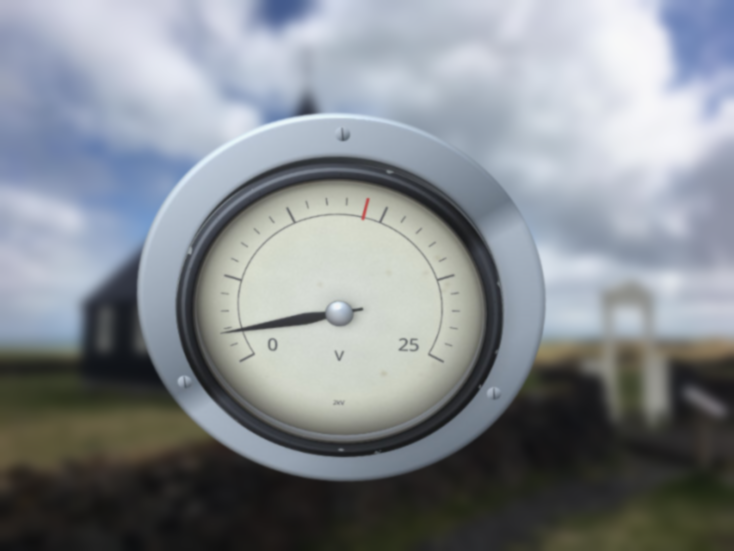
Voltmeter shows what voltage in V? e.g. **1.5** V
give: **2** V
